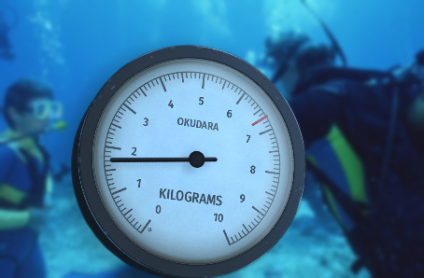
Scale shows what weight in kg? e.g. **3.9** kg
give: **1.7** kg
